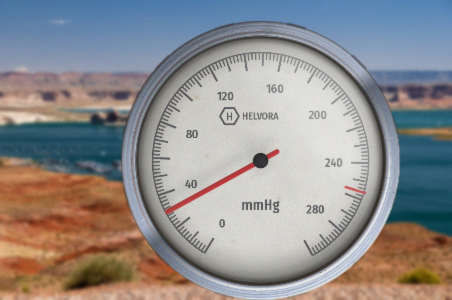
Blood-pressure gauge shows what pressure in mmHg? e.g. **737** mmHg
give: **30** mmHg
